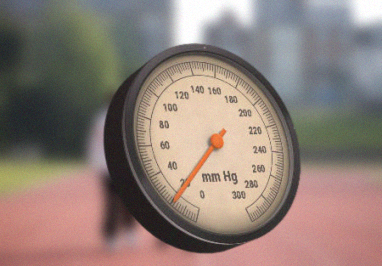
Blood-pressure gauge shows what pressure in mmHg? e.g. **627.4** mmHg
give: **20** mmHg
